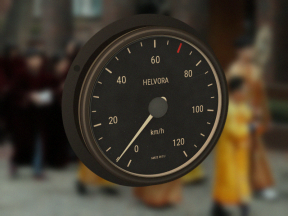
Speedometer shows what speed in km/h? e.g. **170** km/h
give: **5** km/h
